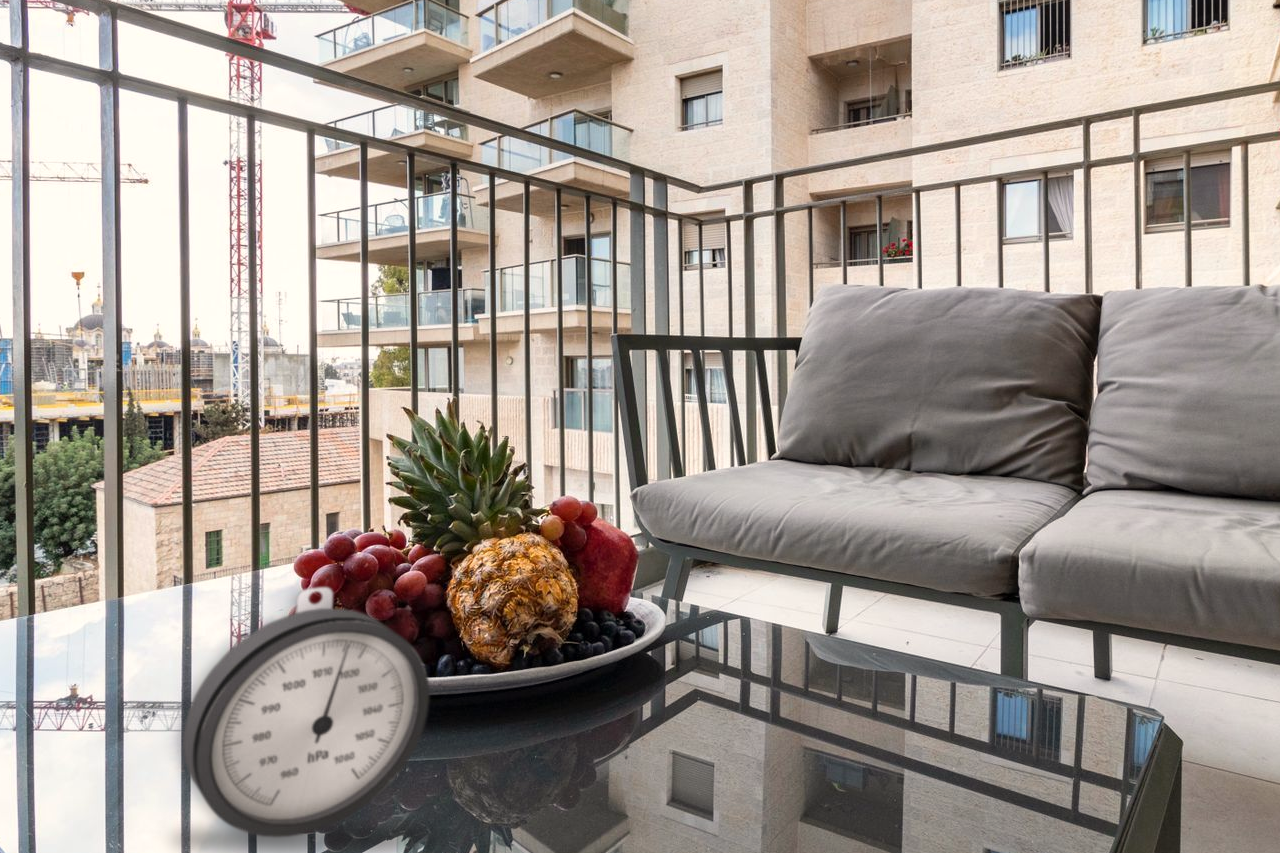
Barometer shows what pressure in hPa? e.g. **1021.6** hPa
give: **1015** hPa
